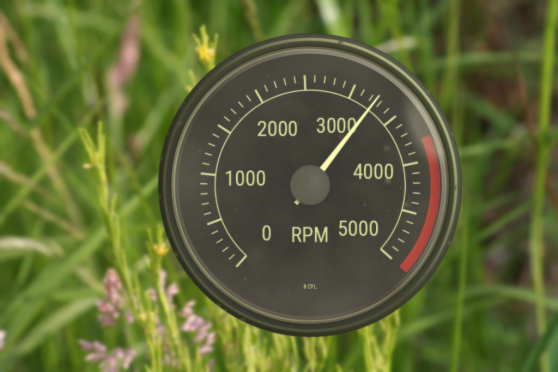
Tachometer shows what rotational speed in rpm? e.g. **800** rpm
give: **3250** rpm
